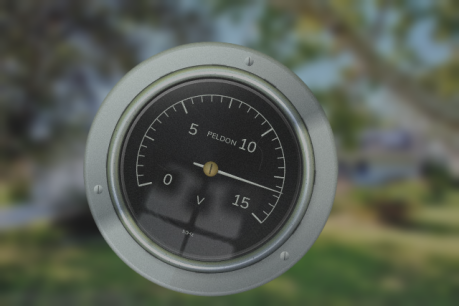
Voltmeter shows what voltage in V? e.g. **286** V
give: **13.25** V
